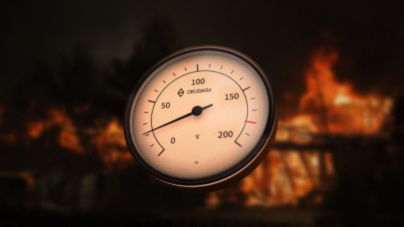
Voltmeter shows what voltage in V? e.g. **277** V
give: **20** V
